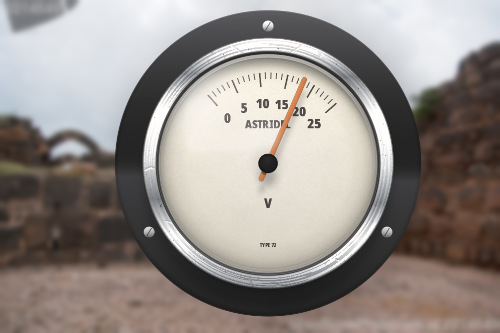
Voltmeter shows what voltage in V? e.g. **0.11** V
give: **18** V
